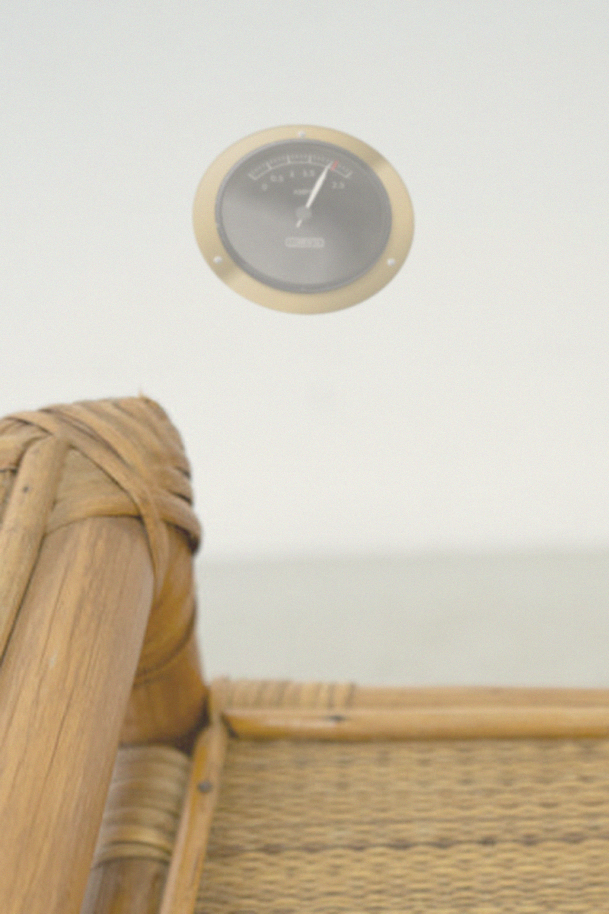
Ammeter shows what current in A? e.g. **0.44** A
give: **2** A
